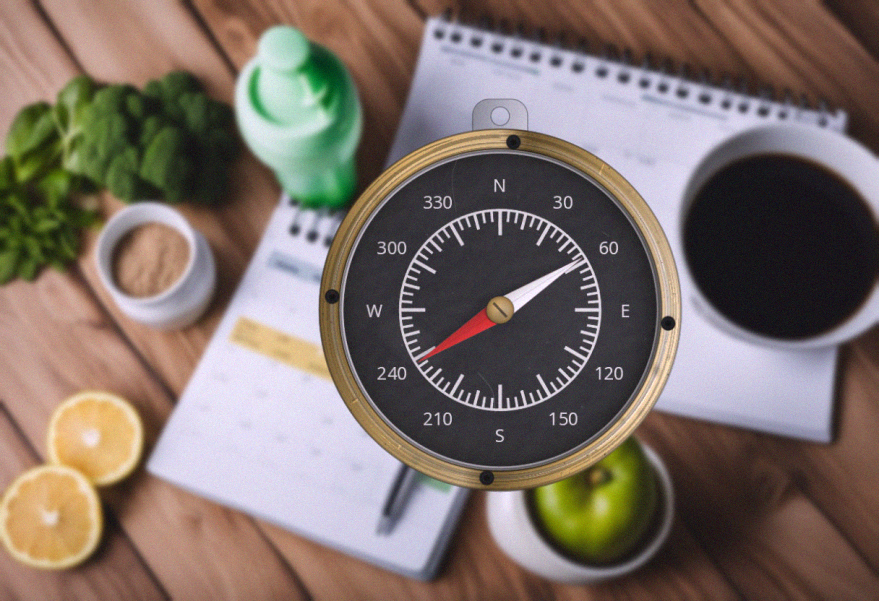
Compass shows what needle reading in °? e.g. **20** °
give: **237.5** °
